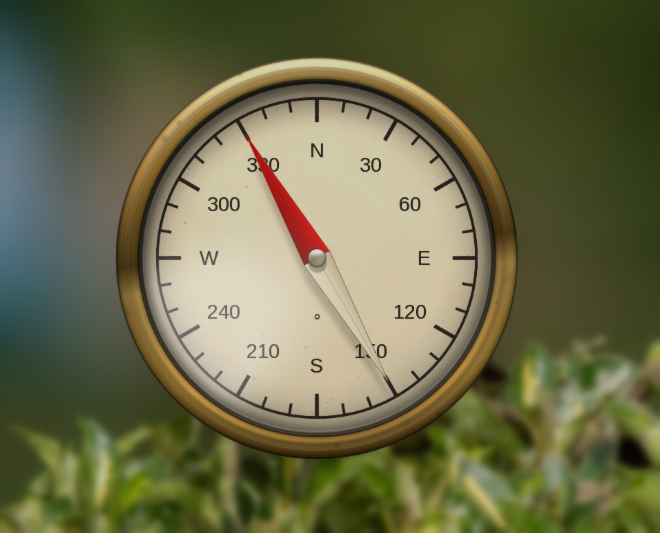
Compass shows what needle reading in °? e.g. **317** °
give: **330** °
